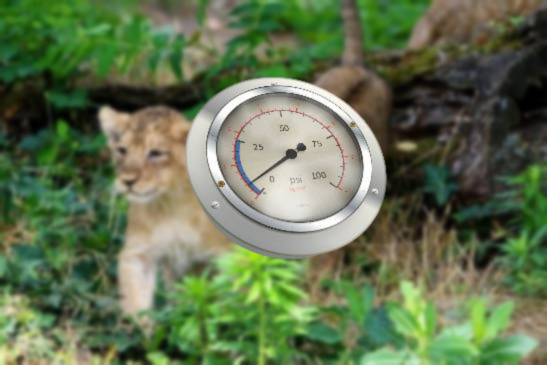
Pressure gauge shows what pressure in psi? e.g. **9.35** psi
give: **5** psi
